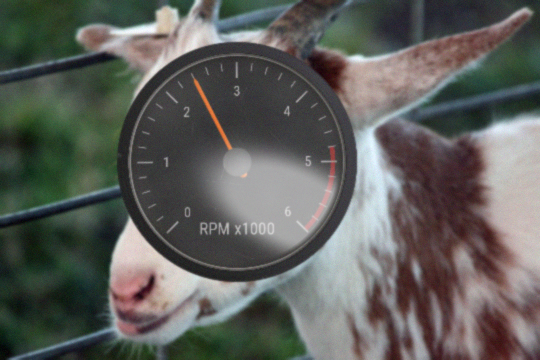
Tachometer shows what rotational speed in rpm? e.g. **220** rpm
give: **2400** rpm
